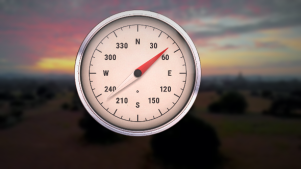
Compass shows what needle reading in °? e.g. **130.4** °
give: **50** °
